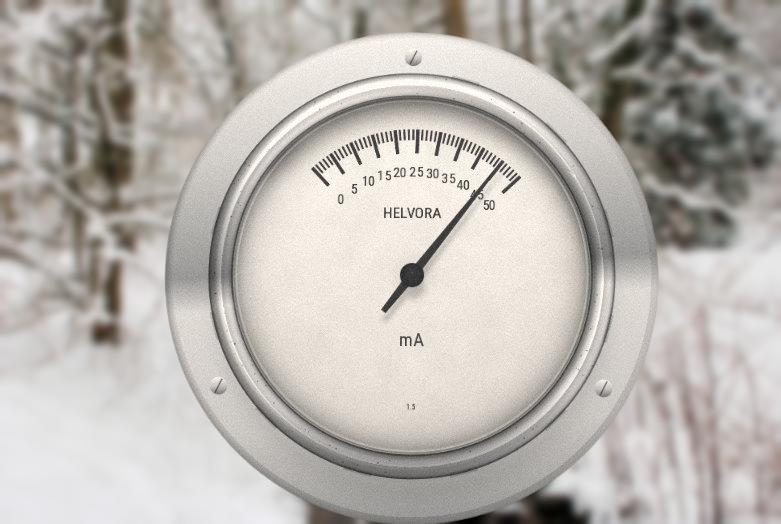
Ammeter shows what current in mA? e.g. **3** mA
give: **45** mA
